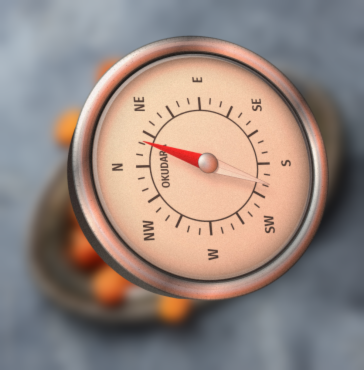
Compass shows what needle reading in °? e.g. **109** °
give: **20** °
